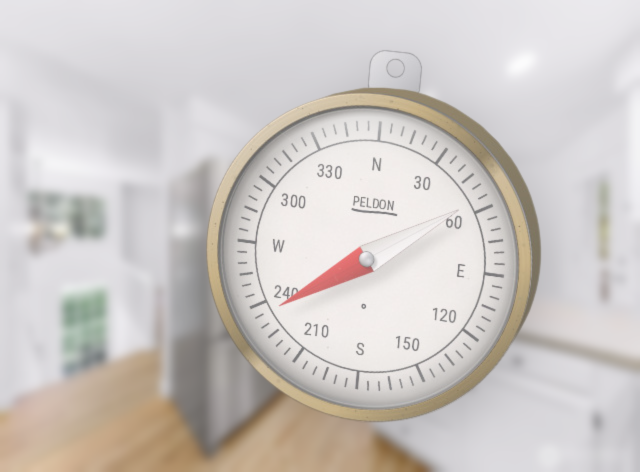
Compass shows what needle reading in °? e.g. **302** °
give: **235** °
